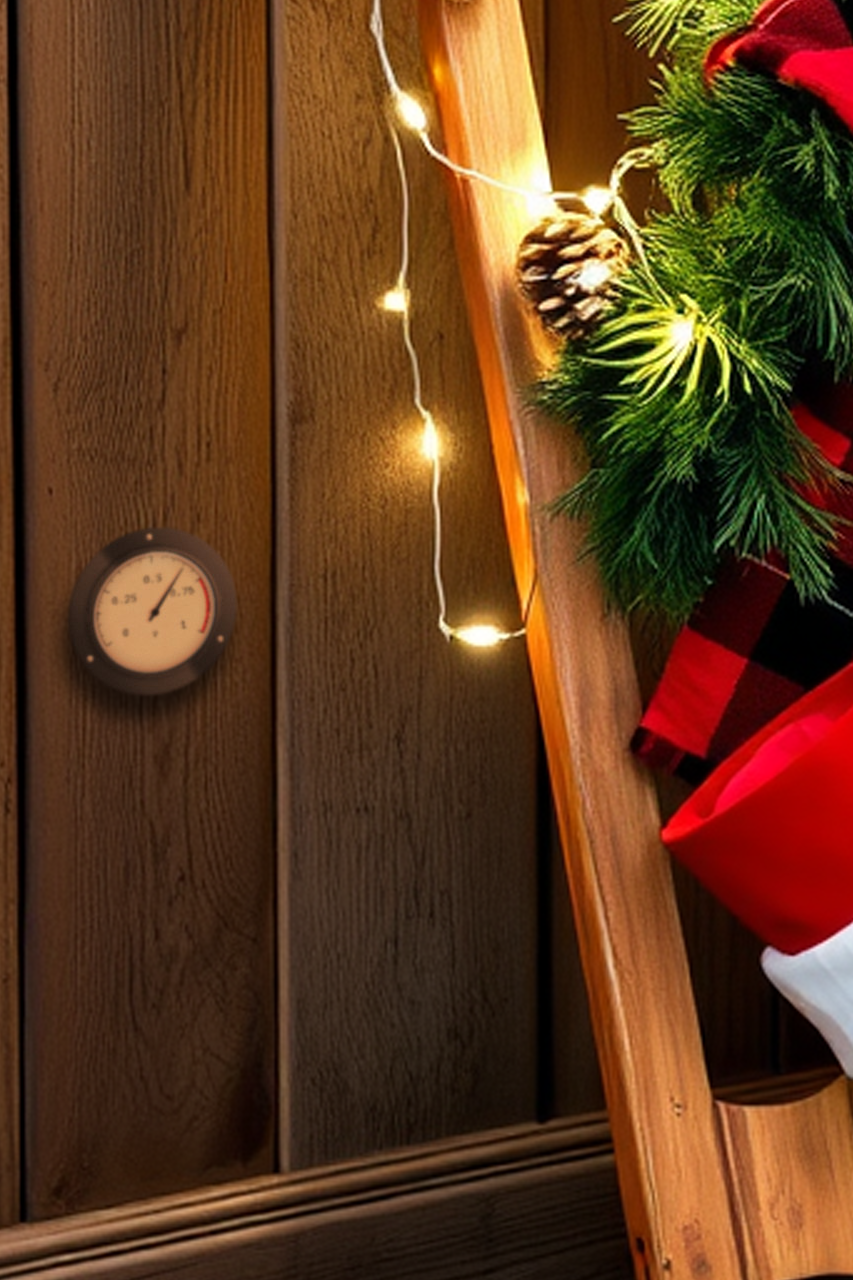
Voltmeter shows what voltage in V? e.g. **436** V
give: **0.65** V
